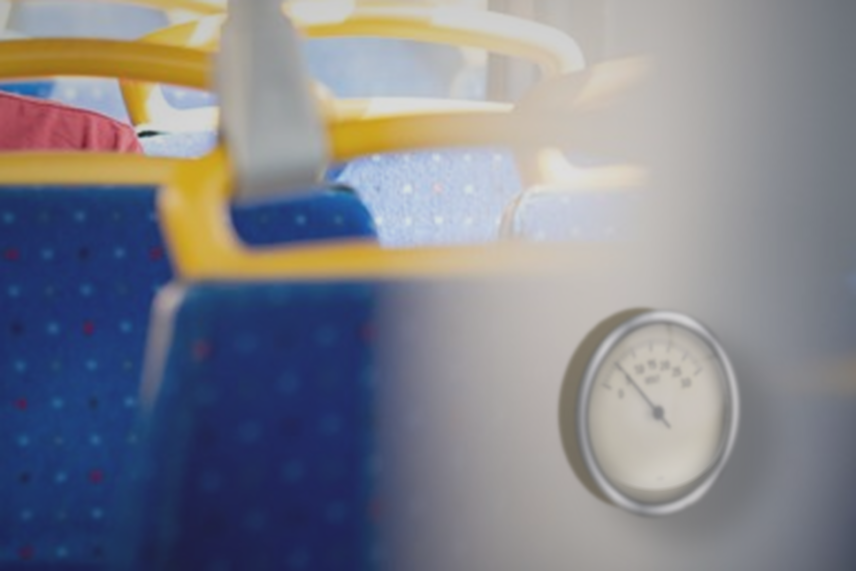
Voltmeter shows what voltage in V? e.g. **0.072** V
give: **5** V
